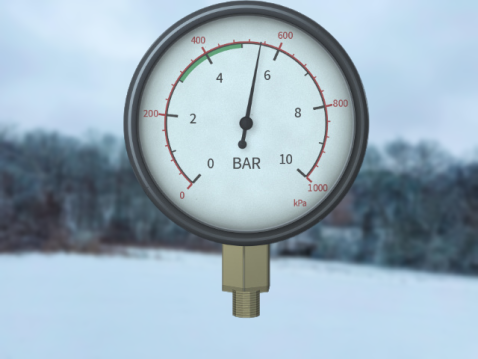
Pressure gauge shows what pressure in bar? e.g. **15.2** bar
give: **5.5** bar
